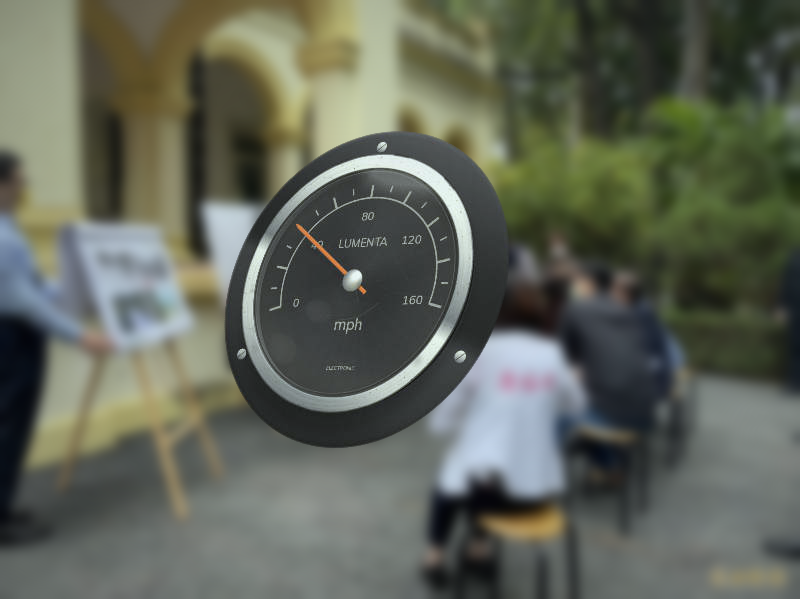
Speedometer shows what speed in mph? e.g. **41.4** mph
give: **40** mph
